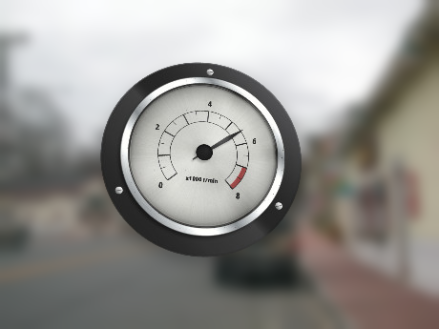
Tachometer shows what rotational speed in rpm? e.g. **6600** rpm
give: **5500** rpm
